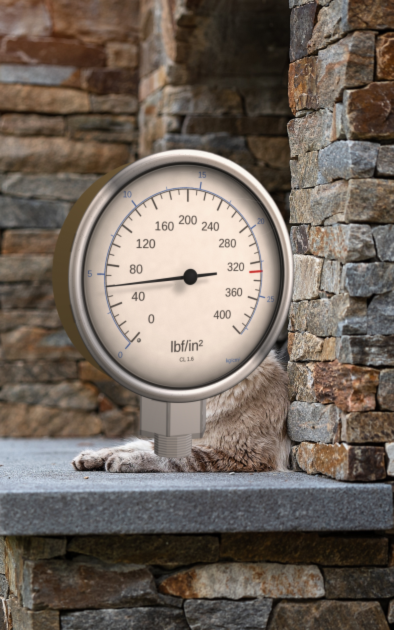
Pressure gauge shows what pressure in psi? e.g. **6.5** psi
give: **60** psi
